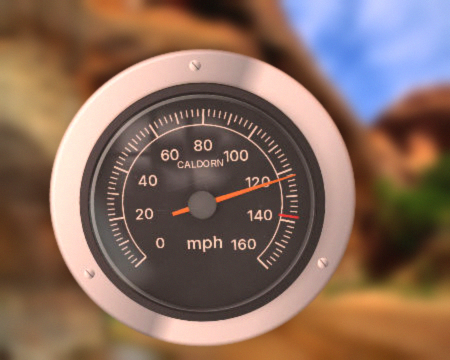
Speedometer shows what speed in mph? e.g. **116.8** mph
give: **122** mph
